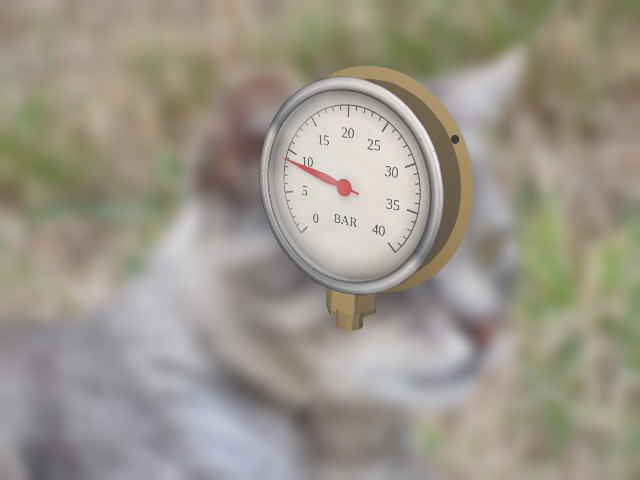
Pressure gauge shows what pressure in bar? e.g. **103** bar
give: **9** bar
